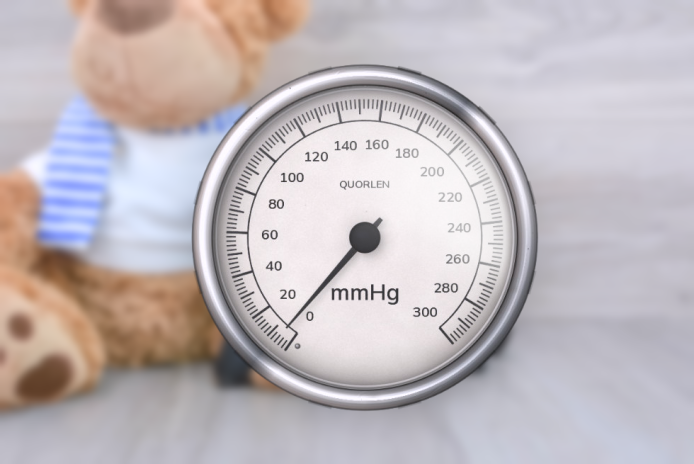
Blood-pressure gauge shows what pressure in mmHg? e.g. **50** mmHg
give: **6** mmHg
